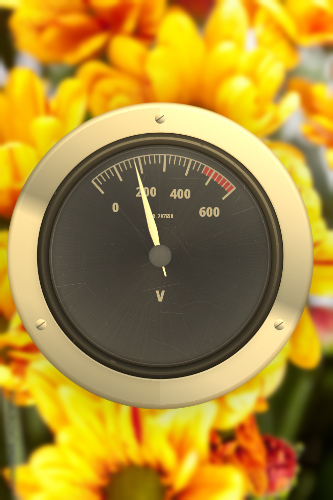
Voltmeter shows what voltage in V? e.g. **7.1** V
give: **180** V
